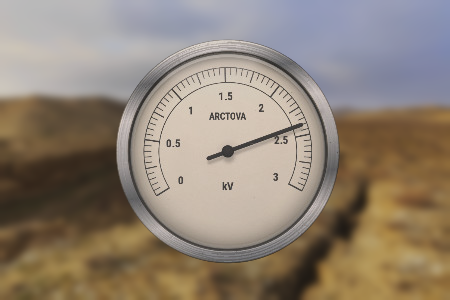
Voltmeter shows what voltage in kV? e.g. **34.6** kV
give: **2.4** kV
